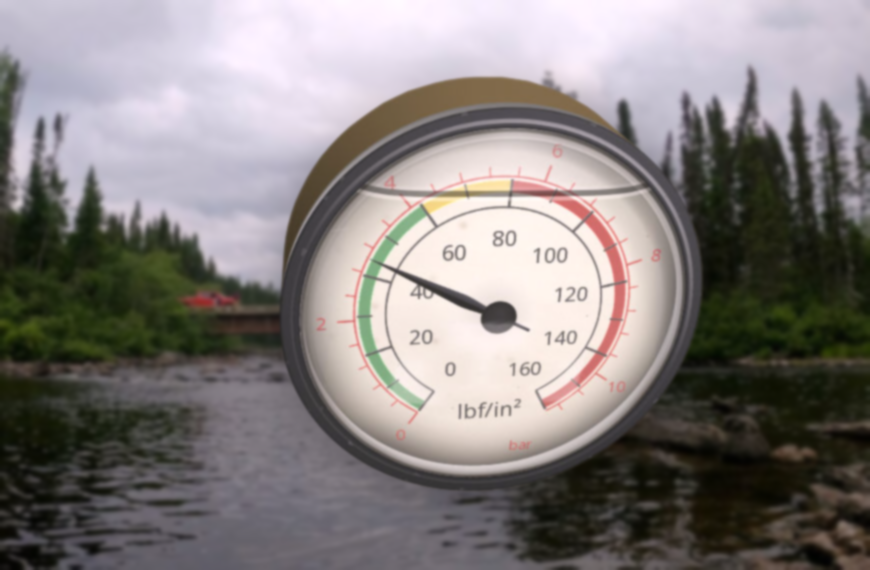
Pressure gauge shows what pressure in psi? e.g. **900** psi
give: **45** psi
